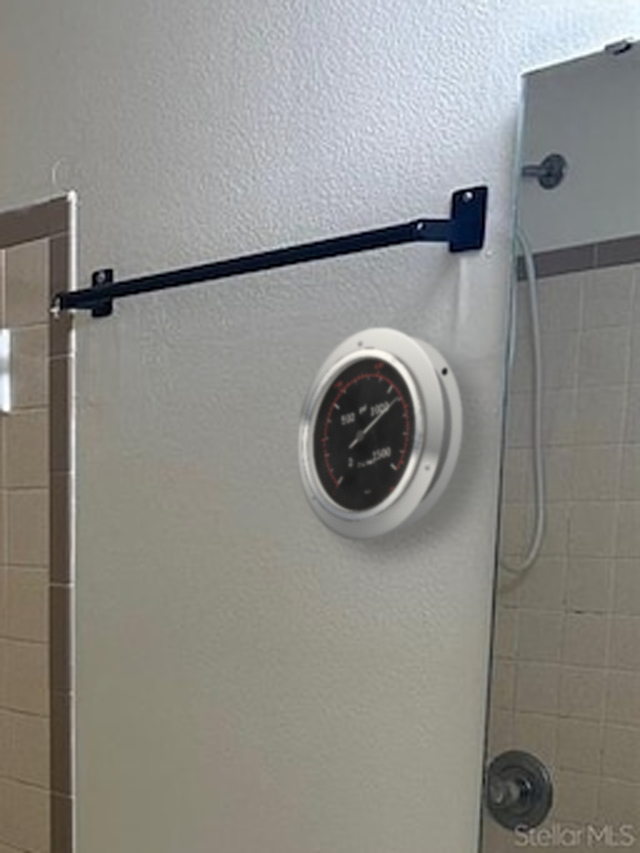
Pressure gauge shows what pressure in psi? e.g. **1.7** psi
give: **1100** psi
